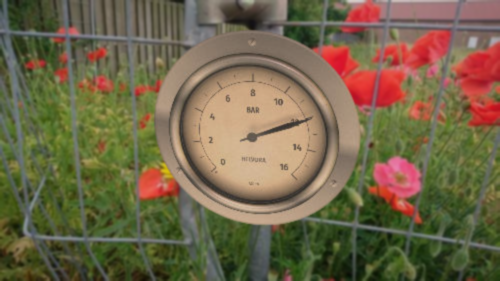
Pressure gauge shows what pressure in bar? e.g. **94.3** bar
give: **12** bar
